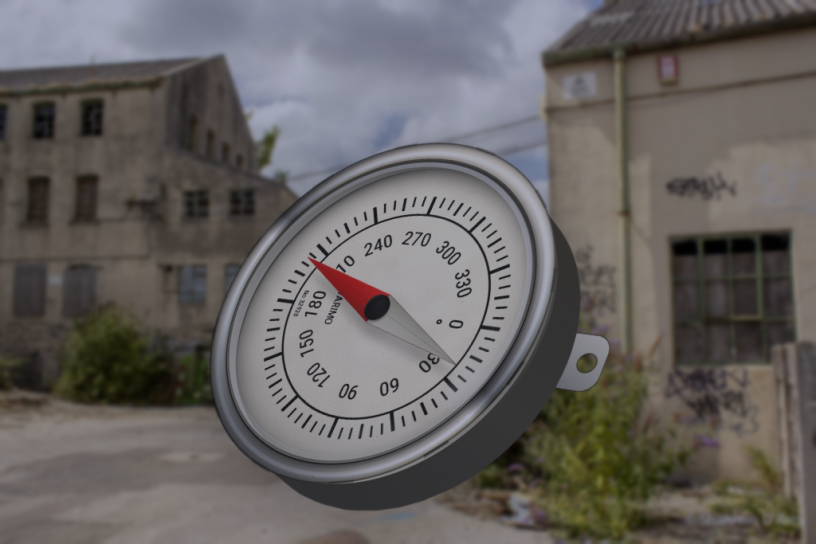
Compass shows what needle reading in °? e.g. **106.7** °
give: **202.5** °
